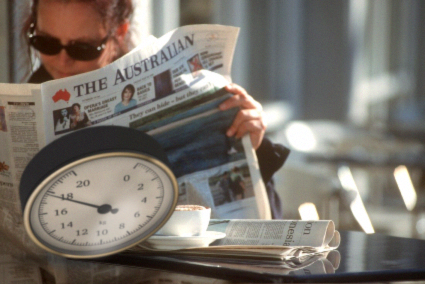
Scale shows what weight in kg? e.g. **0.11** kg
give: **18** kg
